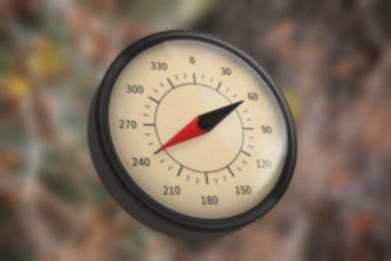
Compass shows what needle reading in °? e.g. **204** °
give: **240** °
